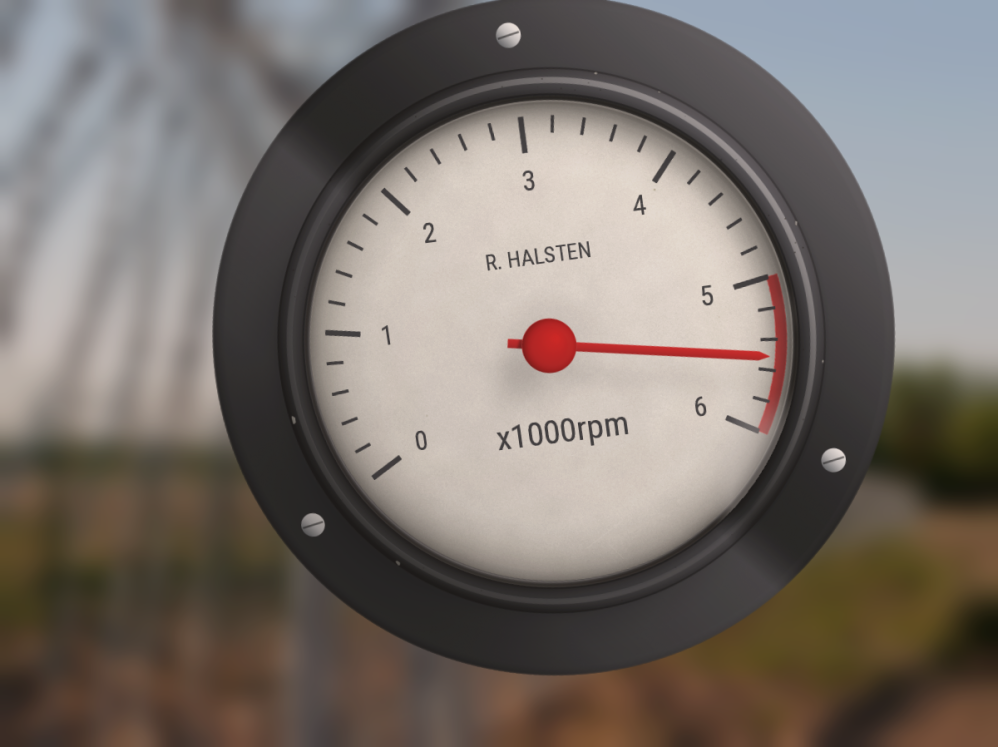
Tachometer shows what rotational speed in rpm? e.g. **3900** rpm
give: **5500** rpm
